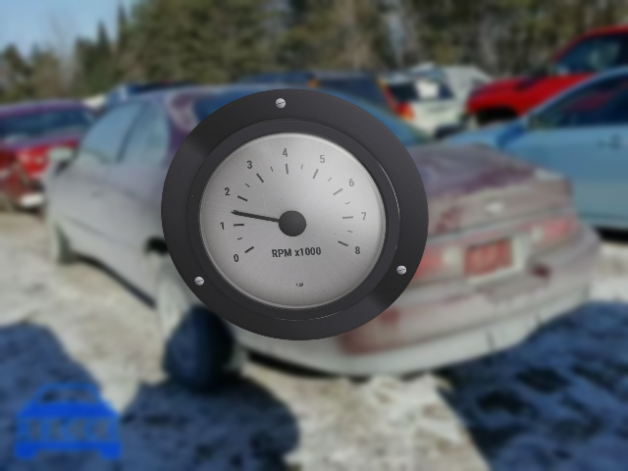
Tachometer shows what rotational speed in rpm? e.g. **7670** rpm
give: **1500** rpm
